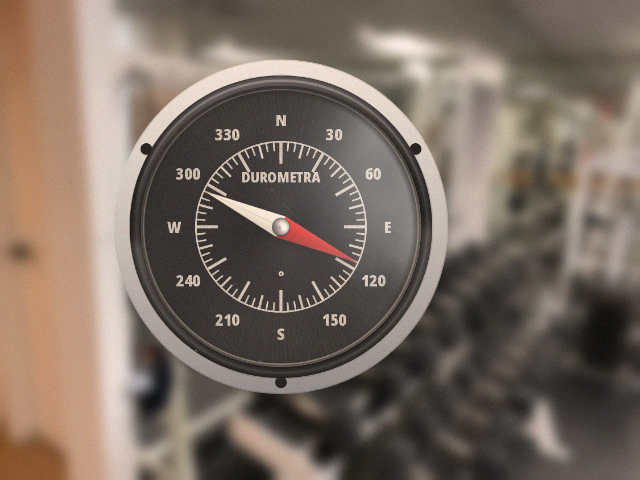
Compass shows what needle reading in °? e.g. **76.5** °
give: **115** °
